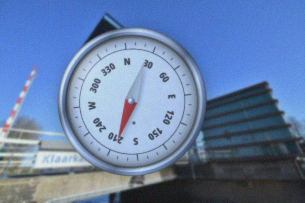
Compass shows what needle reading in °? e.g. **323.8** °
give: **205** °
